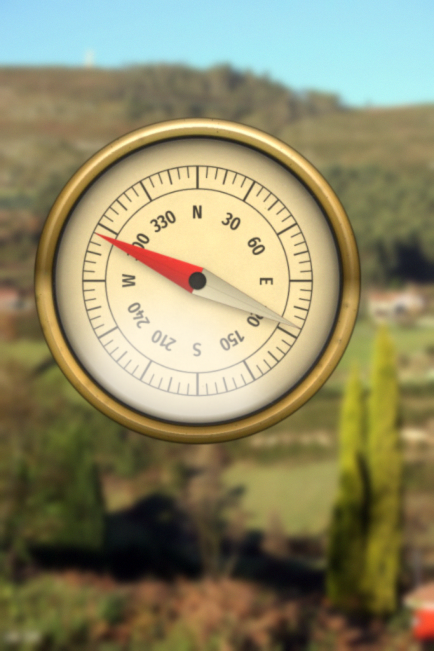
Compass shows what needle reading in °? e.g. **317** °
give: **295** °
